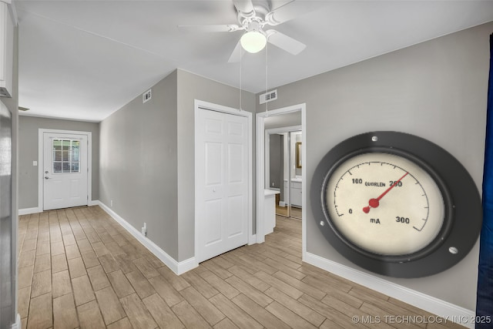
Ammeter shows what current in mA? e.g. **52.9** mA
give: **200** mA
